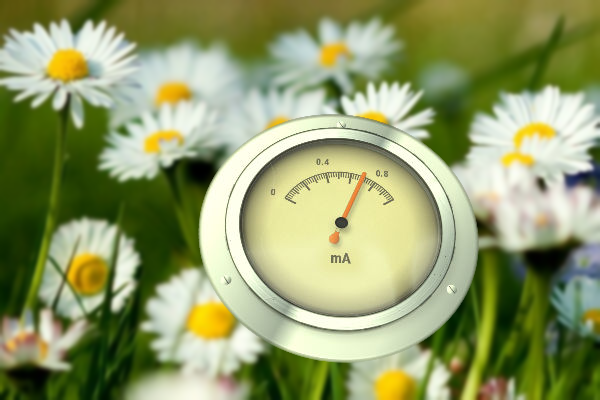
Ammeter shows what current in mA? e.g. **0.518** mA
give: **0.7** mA
